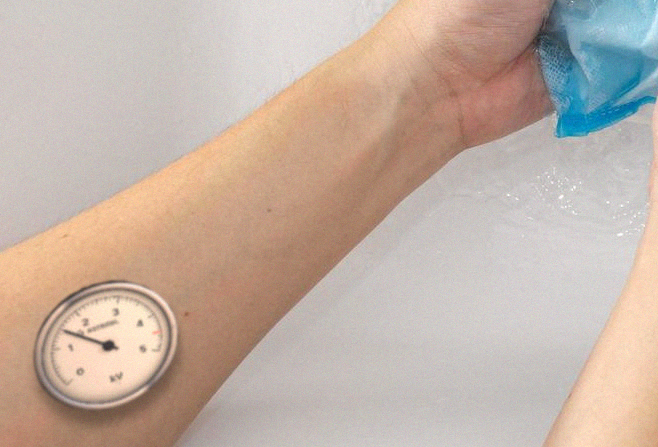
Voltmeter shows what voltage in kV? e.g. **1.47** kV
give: **1.5** kV
